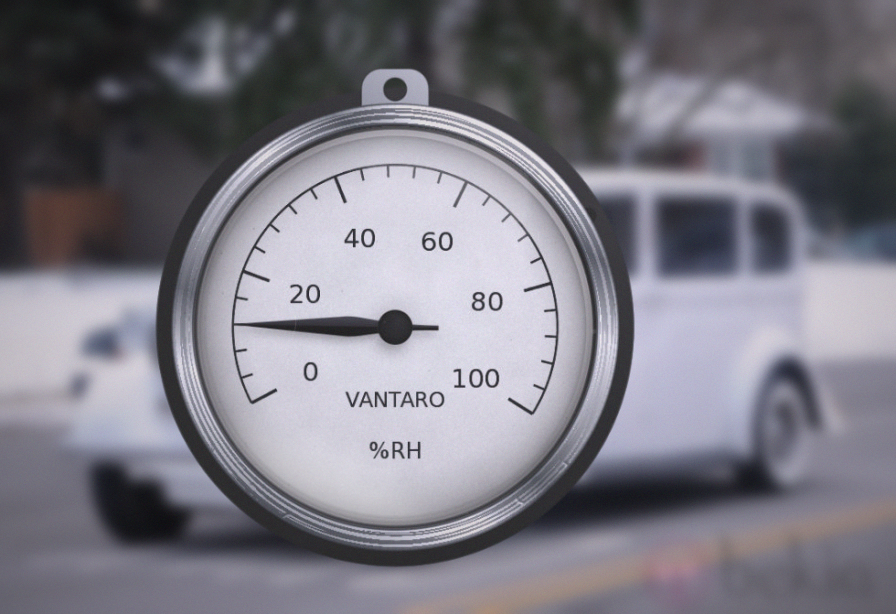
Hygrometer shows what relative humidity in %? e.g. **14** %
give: **12** %
